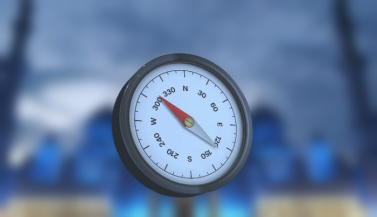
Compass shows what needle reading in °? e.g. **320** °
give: **310** °
